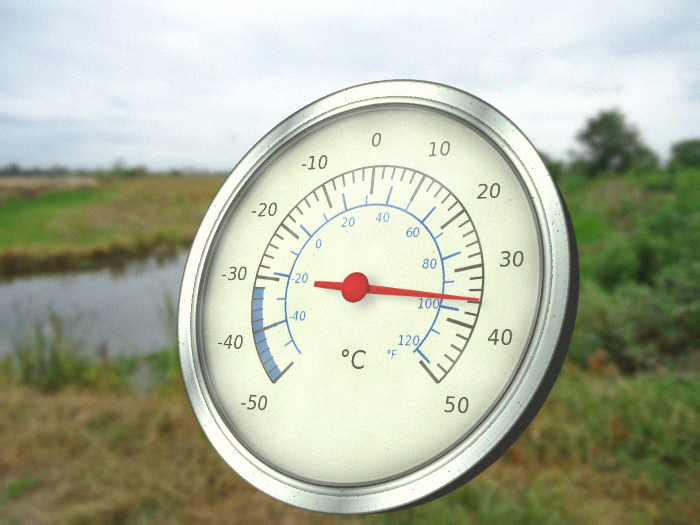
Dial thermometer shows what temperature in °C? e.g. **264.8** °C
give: **36** °C
